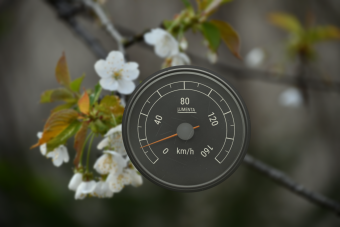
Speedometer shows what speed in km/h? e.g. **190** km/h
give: **15** km/h
